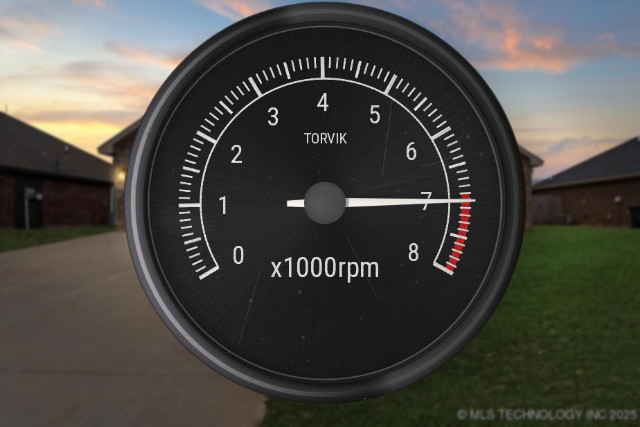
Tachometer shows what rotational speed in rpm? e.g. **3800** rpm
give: **7000** rpm
